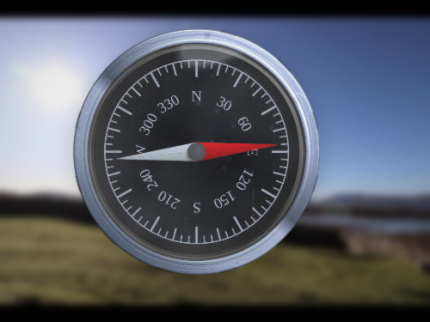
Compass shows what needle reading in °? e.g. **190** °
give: **85** °
